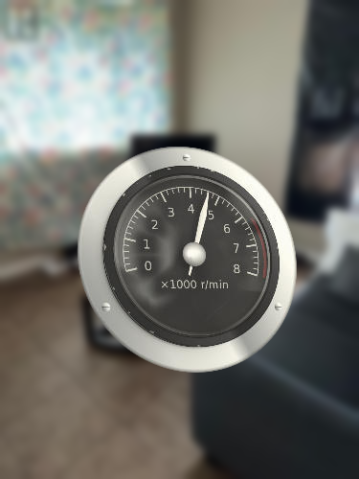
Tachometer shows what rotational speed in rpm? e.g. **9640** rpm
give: **4600** rpm
